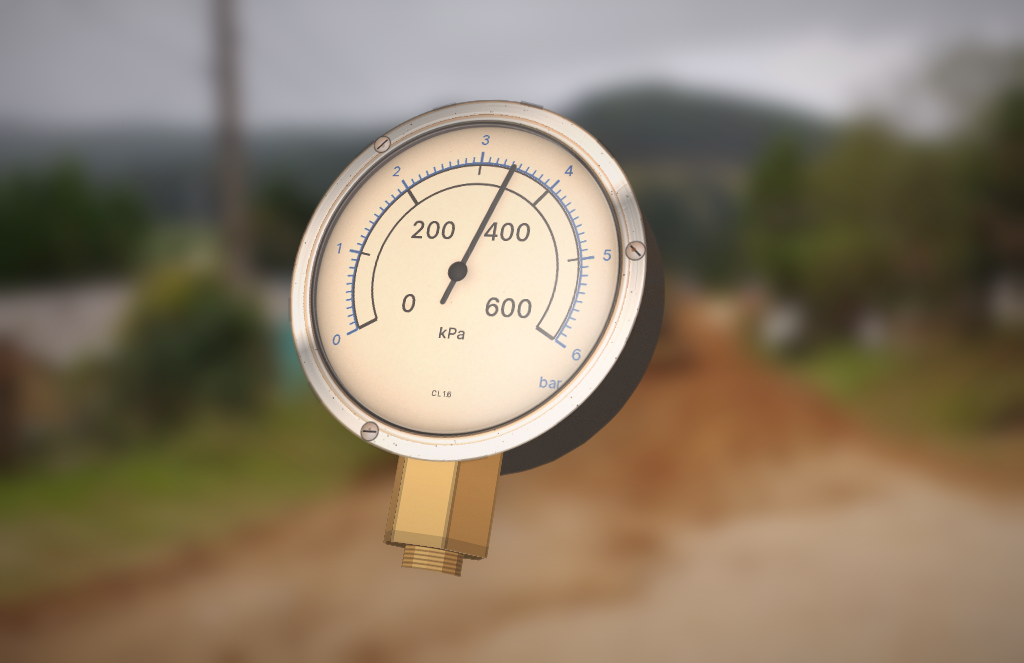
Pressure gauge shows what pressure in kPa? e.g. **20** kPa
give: **350** kPa
